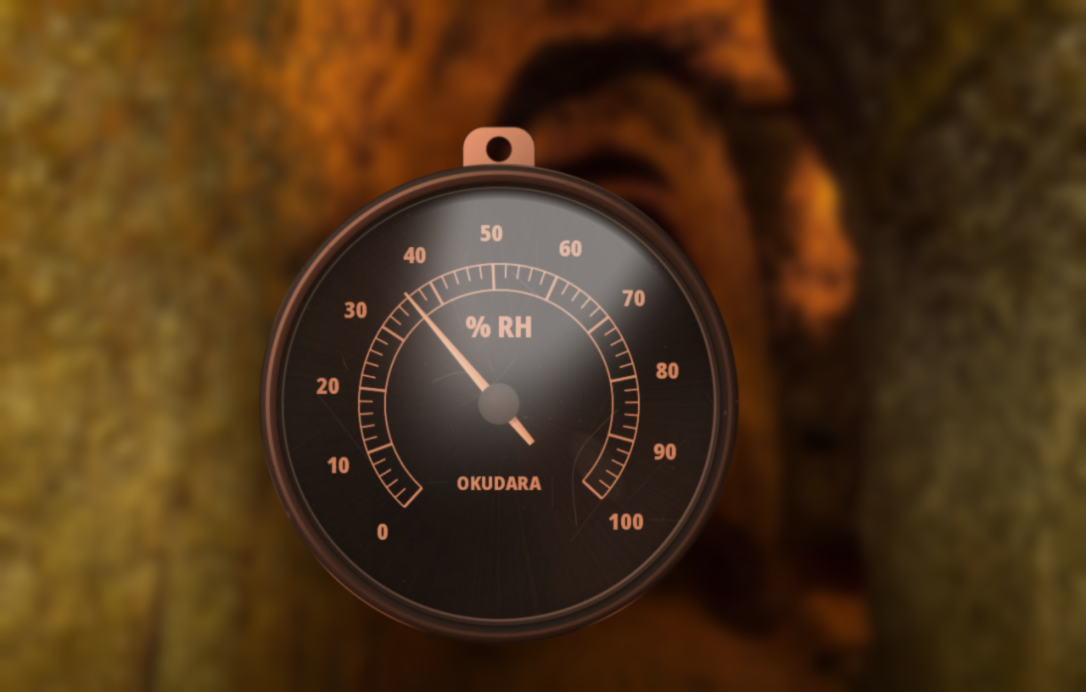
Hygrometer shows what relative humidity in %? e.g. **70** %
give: **36** %
